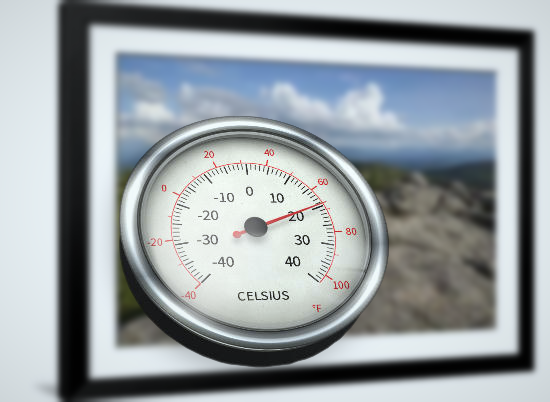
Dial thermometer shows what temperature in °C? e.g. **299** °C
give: **20** °C
